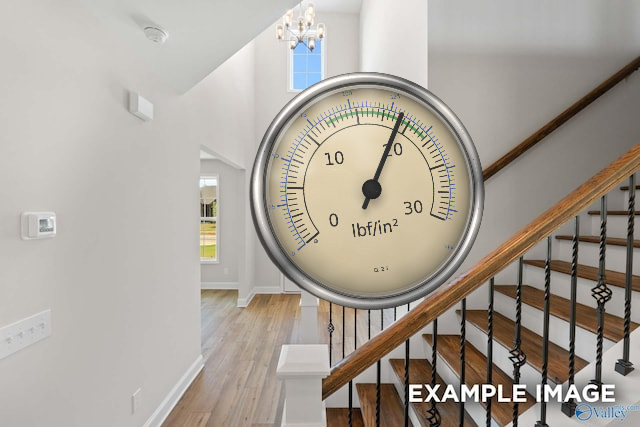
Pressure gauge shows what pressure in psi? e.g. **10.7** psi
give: **19** psi
